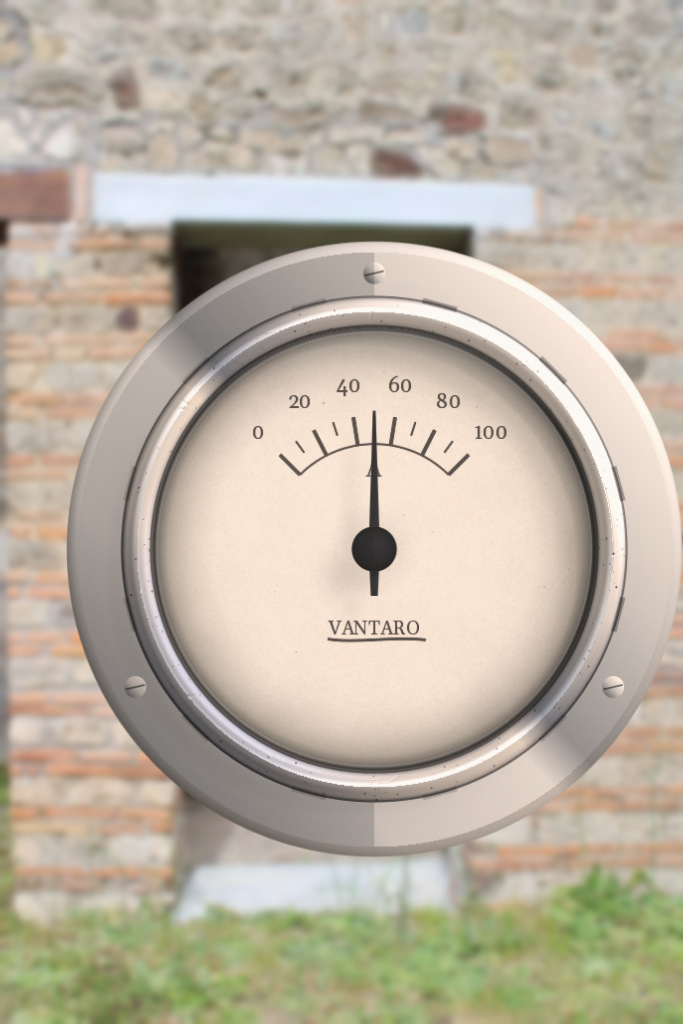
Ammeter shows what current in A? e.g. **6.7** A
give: **50** A
